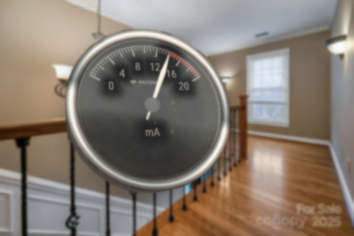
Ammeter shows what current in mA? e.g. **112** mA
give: **14** mA
